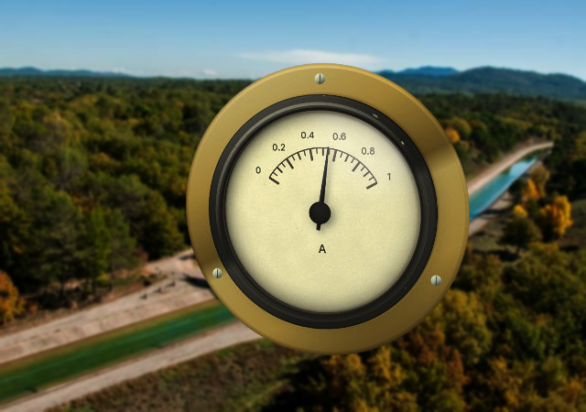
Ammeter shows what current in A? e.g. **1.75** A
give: **0.55** A
